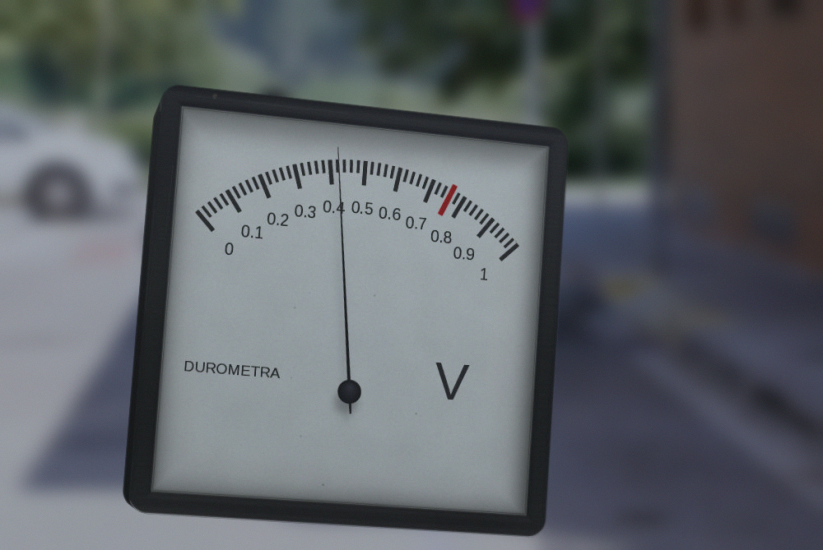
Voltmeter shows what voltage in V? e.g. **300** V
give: **0.42** V
